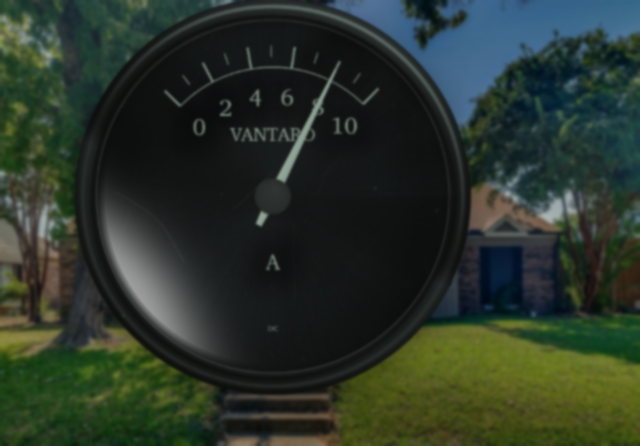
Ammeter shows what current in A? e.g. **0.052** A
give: **8** A
